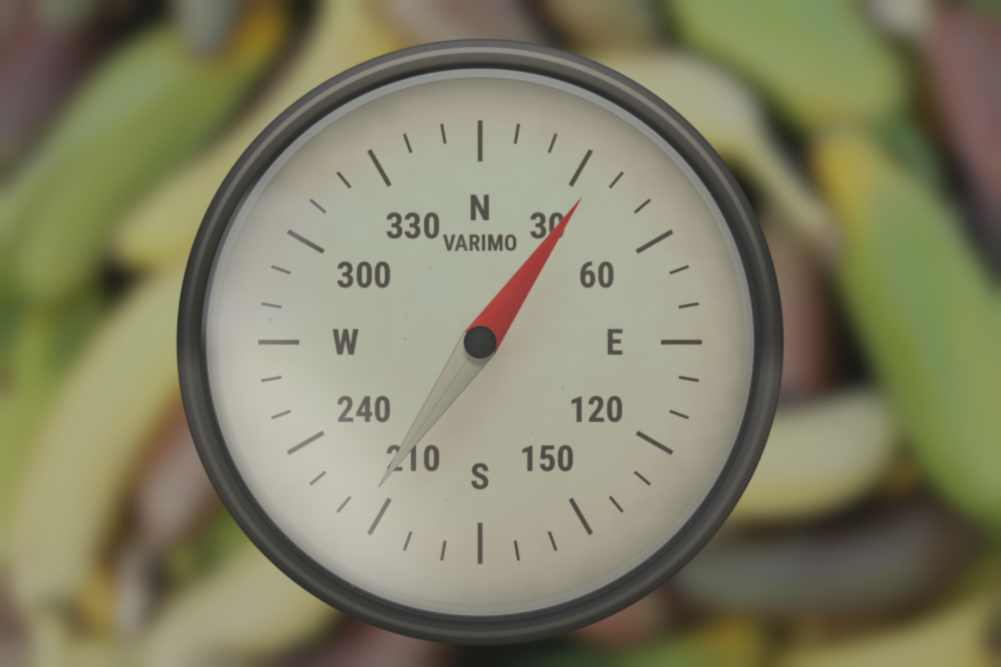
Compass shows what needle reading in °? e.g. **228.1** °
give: **35** °
